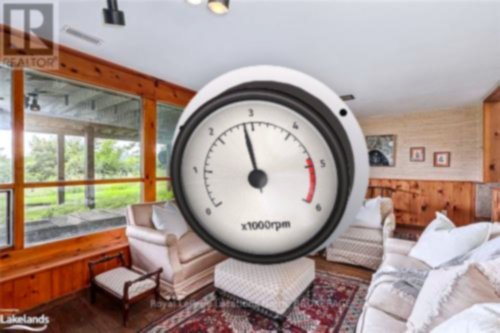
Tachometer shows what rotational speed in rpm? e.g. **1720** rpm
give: **2800** rpm
